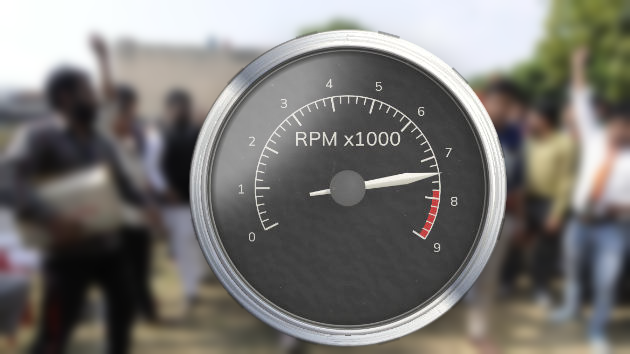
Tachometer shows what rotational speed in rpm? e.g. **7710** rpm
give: **7400** rpm
